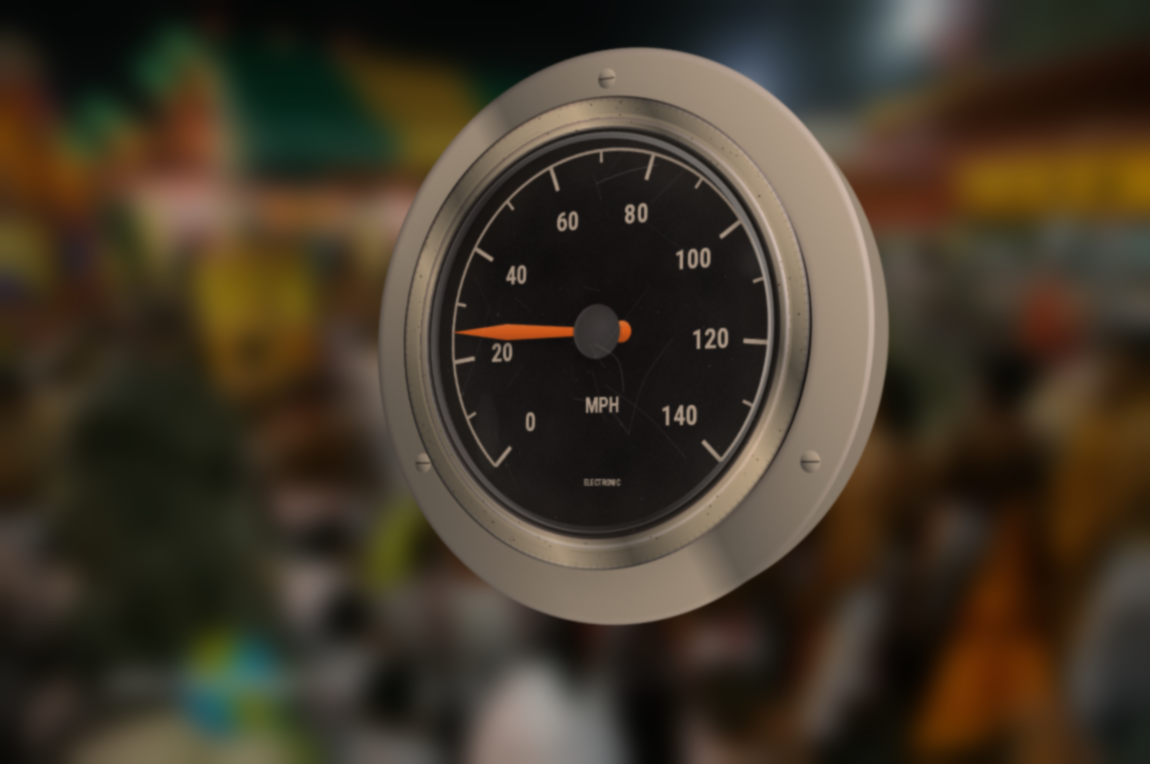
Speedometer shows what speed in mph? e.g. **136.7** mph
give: **25** mph
